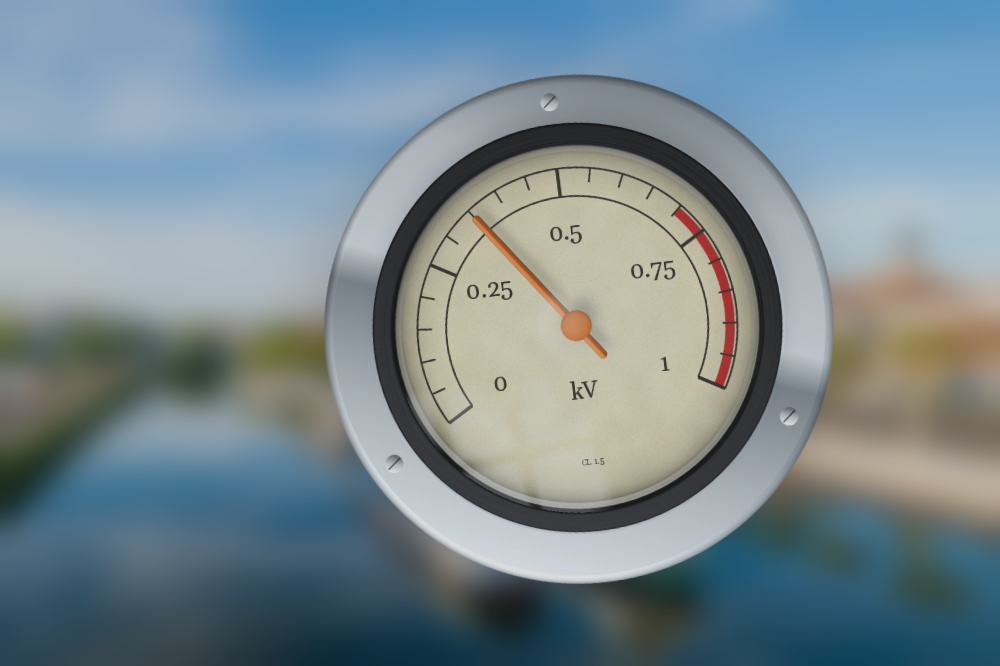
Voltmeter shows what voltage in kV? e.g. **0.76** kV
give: **0.35** kV
